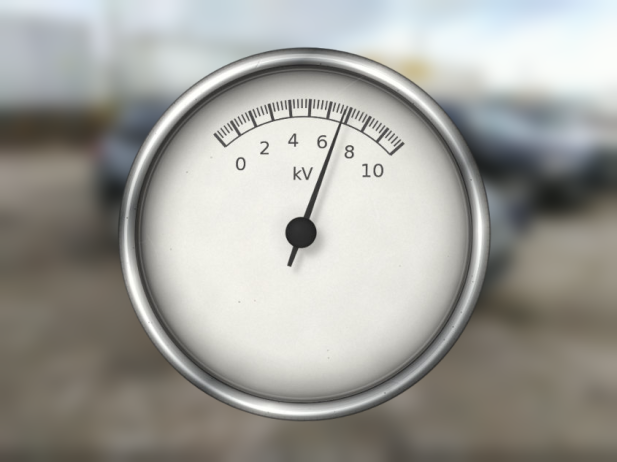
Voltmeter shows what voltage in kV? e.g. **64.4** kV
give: **6.8** kV
